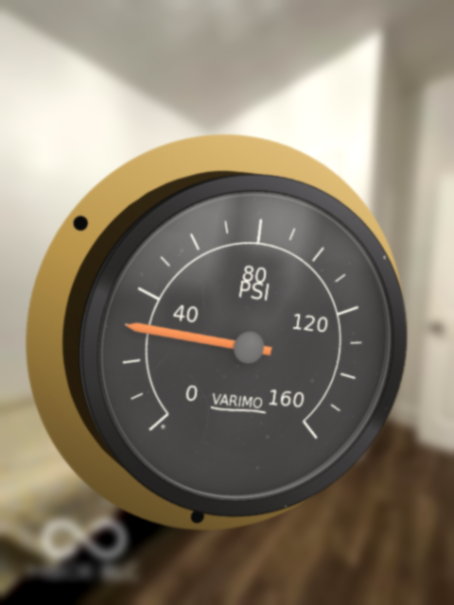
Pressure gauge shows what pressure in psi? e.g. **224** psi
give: **30** psi
